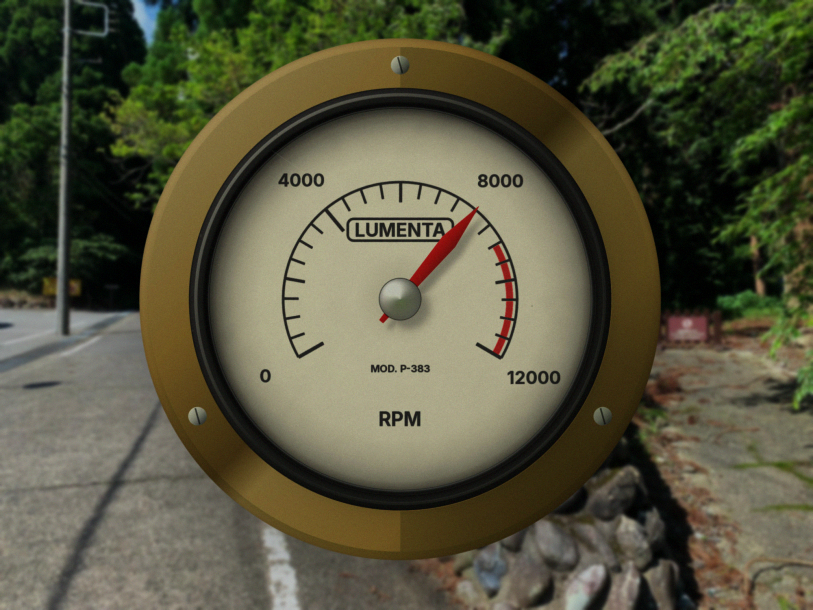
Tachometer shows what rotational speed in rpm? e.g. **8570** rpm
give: **8000** rpm
